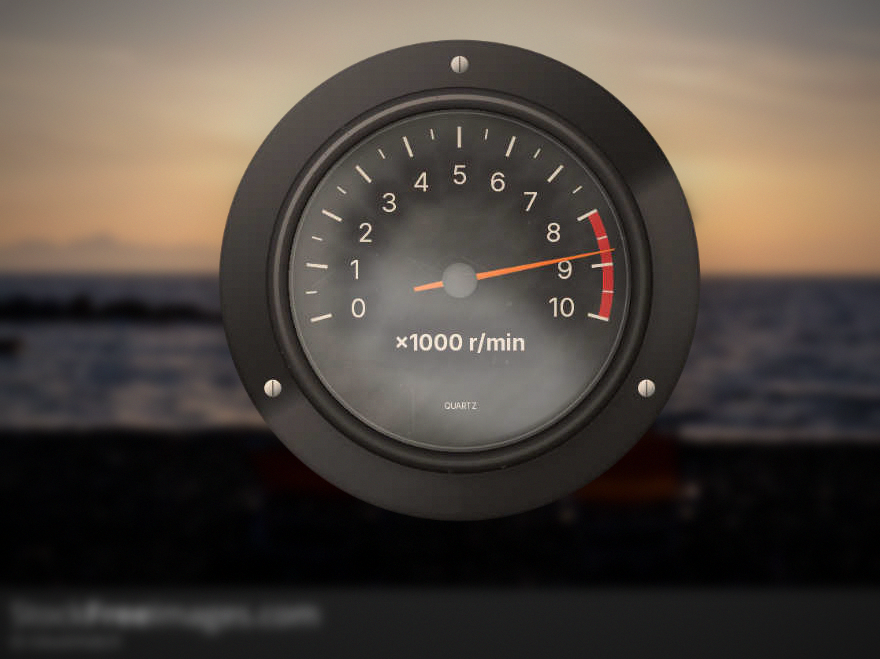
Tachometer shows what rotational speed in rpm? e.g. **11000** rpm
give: **8750** rpm
